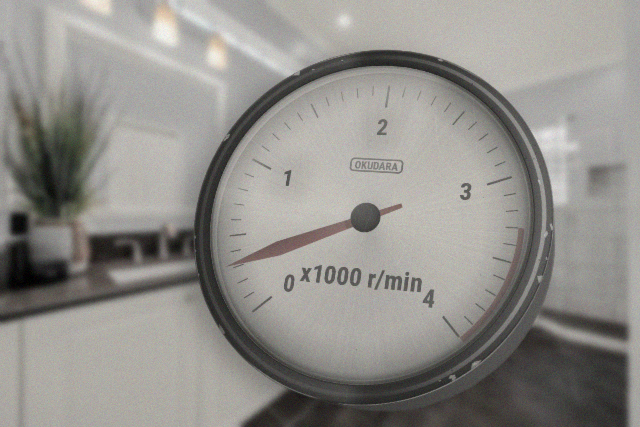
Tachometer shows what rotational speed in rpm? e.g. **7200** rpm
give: **300** rpm
